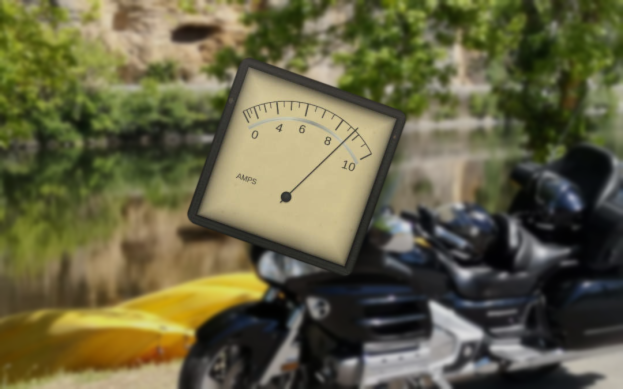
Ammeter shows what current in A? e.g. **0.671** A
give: **8.75** A
